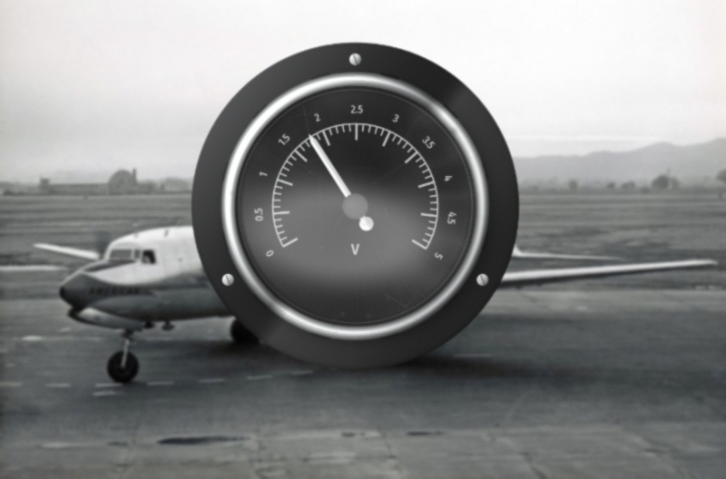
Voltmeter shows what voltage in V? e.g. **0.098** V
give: **1.8** V
